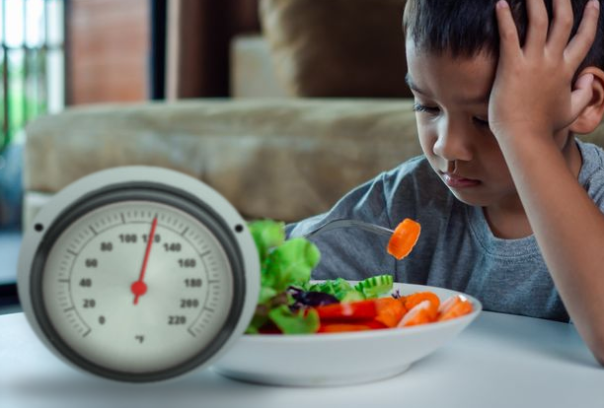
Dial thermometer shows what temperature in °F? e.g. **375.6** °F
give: **120** °F
